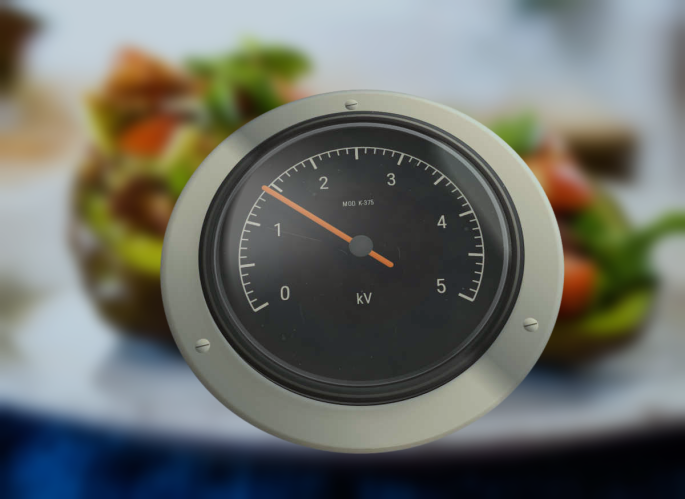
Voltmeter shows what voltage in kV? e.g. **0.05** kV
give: **1.4** kV
